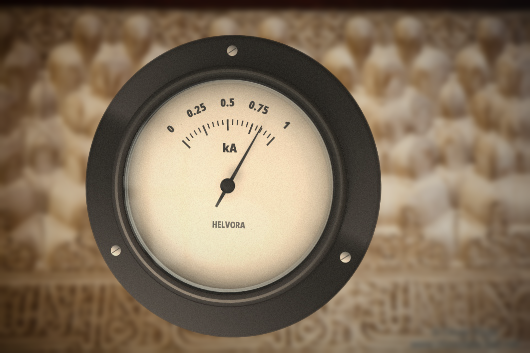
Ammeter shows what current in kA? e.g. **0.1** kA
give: **0.85** kA
